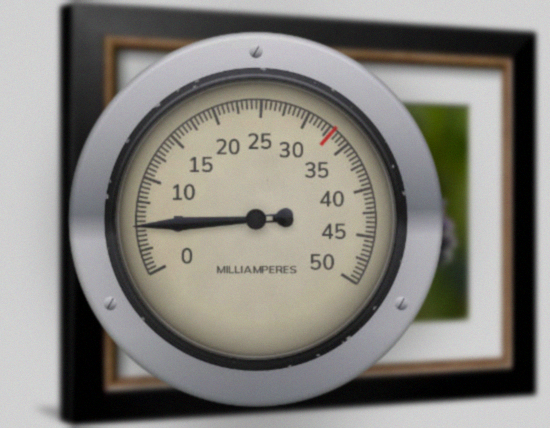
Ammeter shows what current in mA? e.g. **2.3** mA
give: **5** mA
